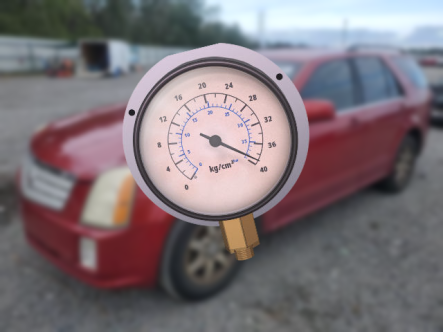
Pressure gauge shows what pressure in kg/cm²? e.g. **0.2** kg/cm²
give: **39** kg/cm²
